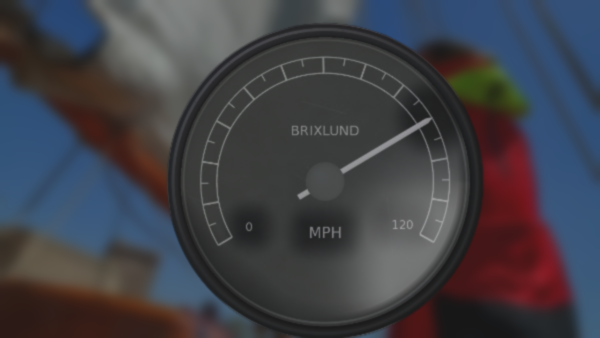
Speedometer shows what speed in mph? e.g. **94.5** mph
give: **90** mph
